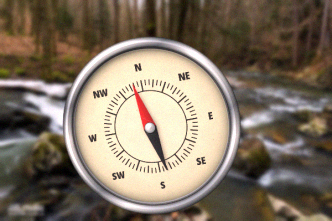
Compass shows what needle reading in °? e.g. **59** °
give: **350** °
